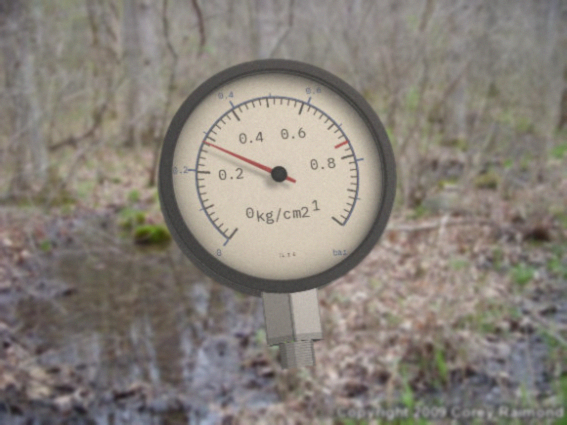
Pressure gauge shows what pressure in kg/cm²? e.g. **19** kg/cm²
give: **0.28** kg/cm²
